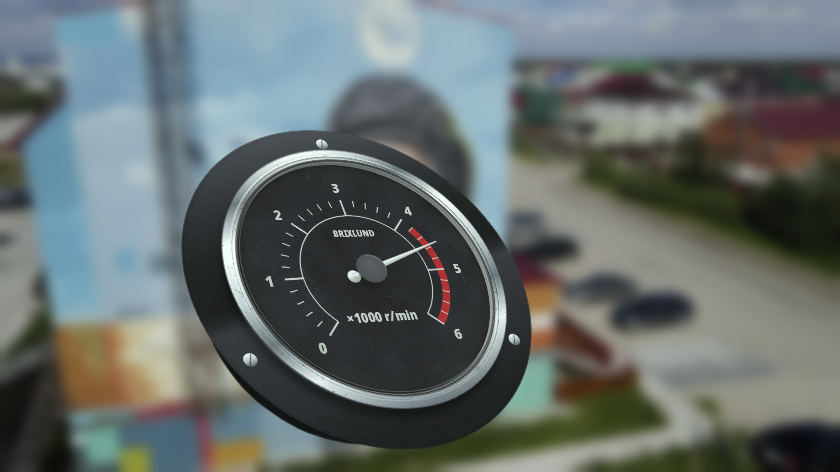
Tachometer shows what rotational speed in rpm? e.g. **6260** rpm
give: **4600** rpm
